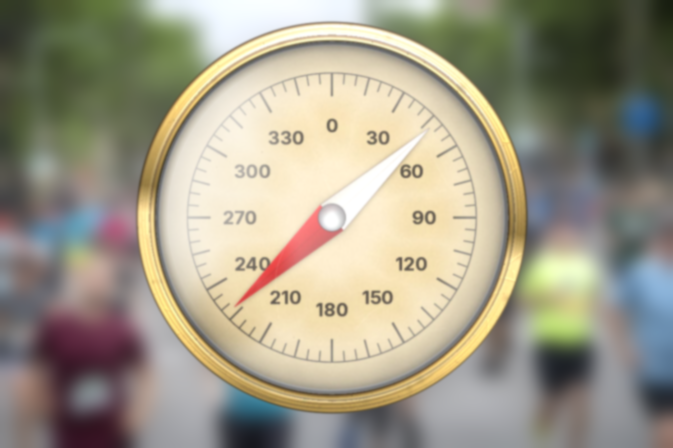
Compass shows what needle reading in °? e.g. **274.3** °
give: **227.5** °
